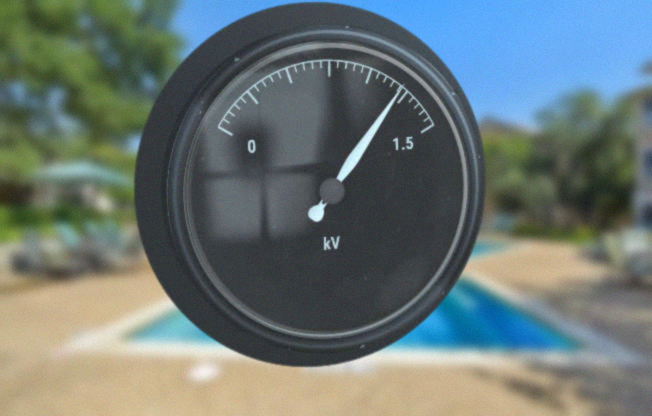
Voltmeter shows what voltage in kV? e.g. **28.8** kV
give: **1.2** kV
